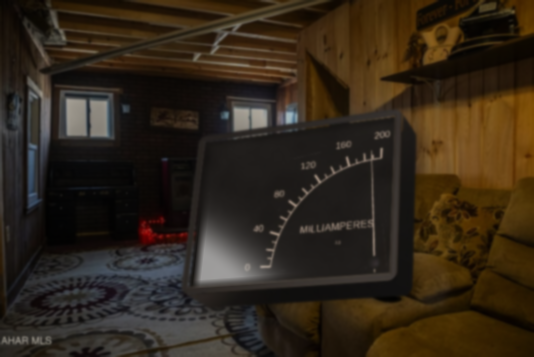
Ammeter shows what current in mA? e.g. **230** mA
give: **190** mA
